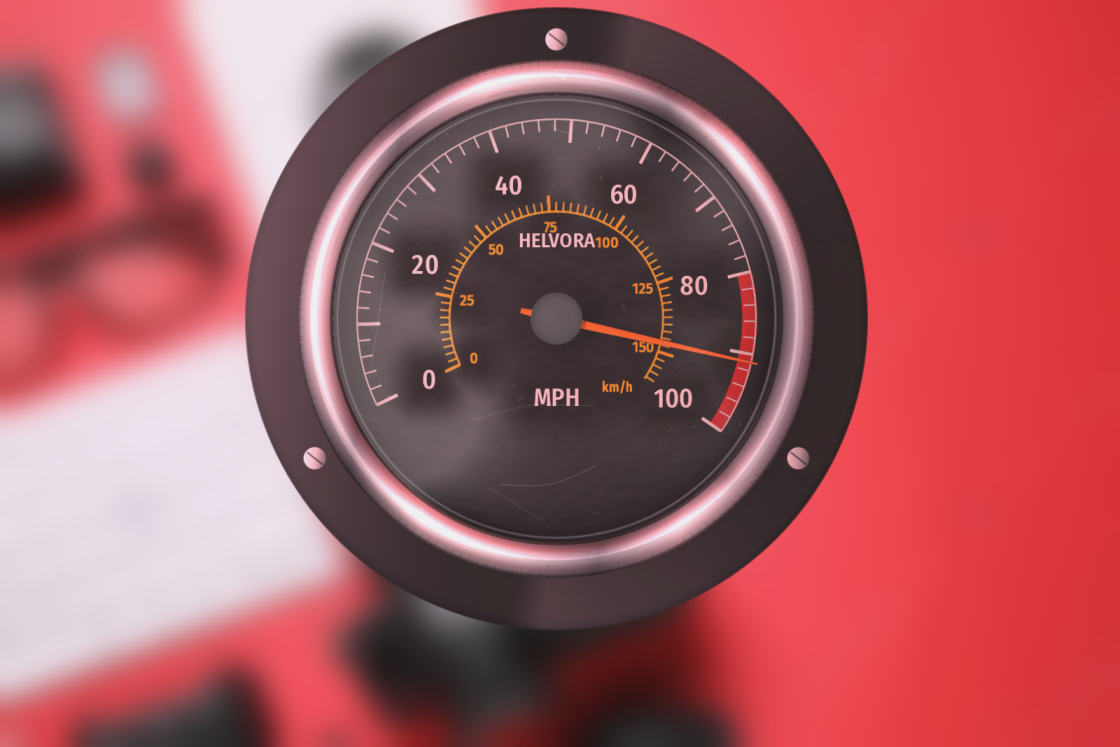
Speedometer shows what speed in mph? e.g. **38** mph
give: **91** mph
